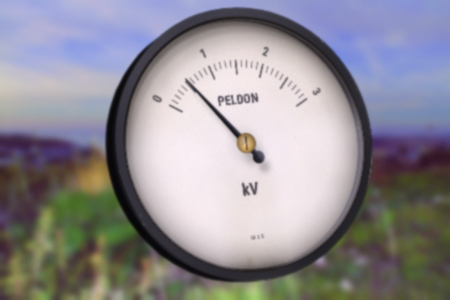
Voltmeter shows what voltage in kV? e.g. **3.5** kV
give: **0.5** kV
